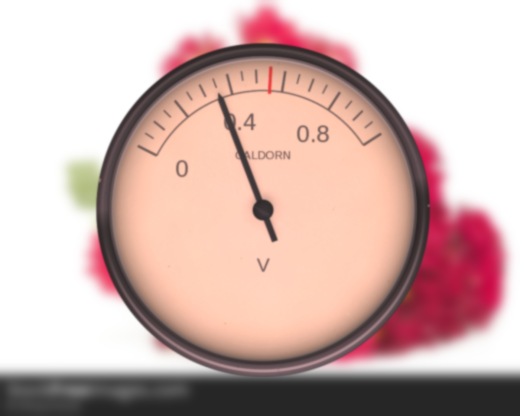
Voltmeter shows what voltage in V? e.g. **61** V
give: **0.35** V
